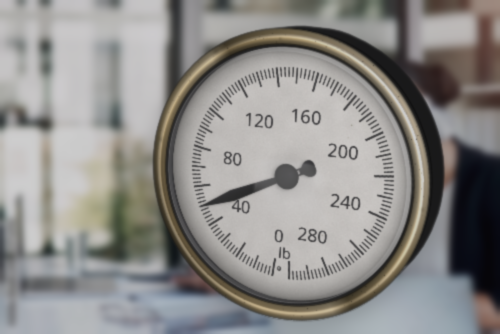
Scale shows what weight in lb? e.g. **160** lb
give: **50** lb
